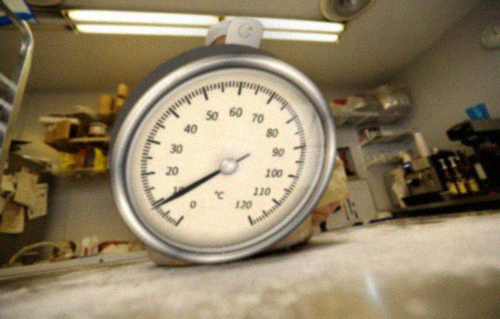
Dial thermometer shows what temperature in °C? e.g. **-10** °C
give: **10** °C
